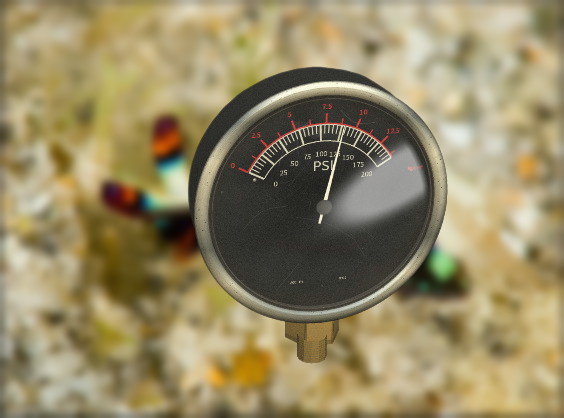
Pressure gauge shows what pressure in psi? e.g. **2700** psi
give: **125** psi
